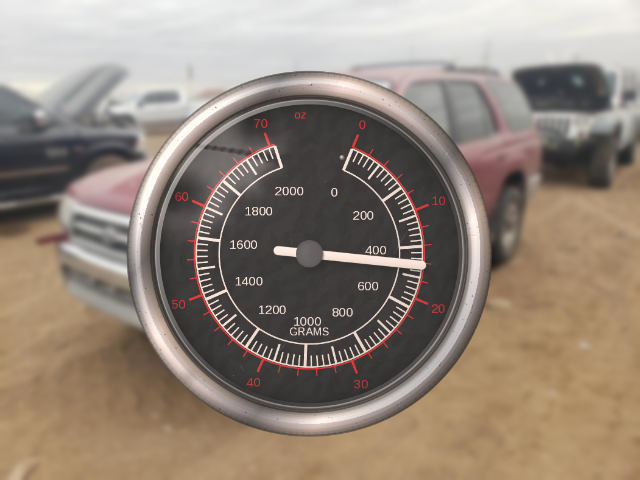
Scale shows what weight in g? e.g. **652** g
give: **460** g
